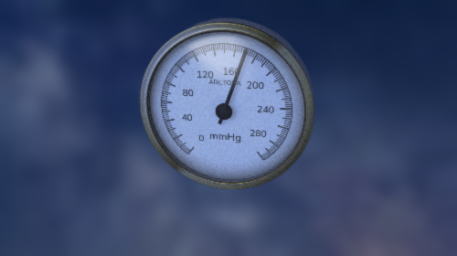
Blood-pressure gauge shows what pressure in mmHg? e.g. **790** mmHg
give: **170** mmHg
